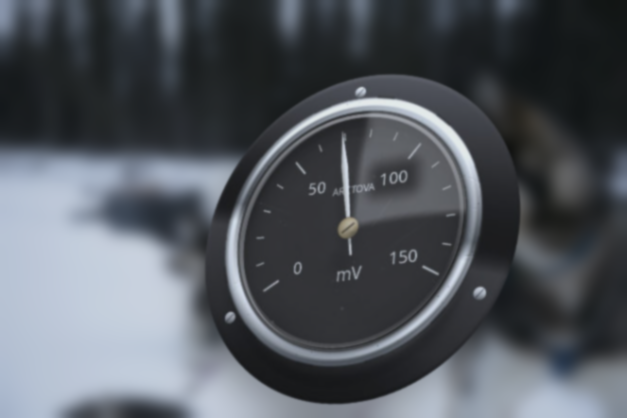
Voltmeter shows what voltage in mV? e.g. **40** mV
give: **70** mV
